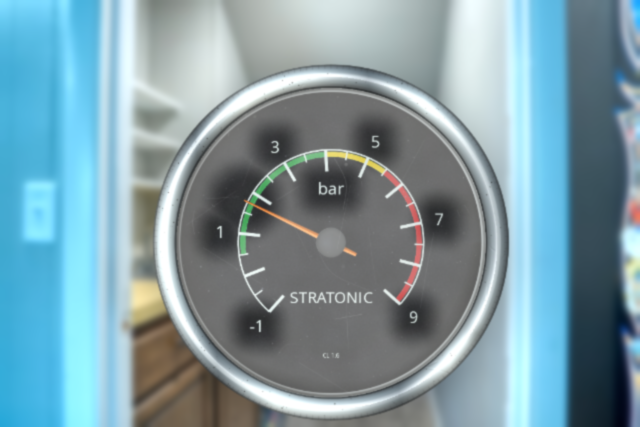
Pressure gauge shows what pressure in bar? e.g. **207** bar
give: **1.75** bar
